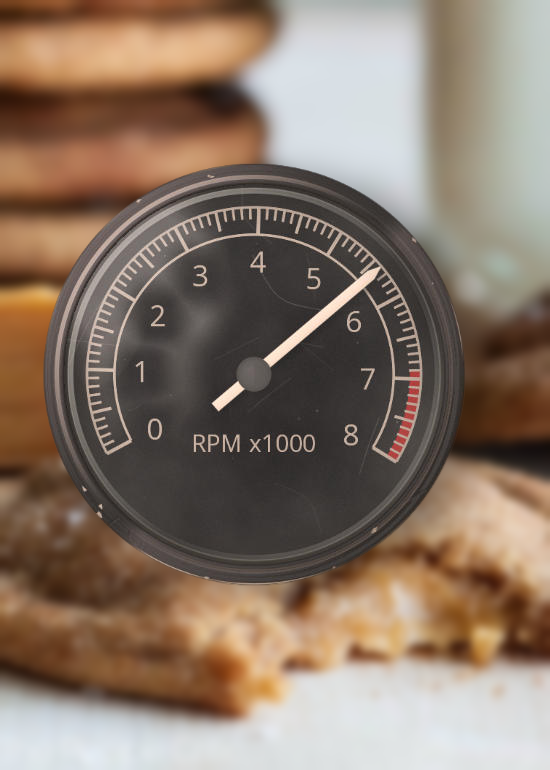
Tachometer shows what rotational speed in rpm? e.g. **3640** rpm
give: **5600** rpm
